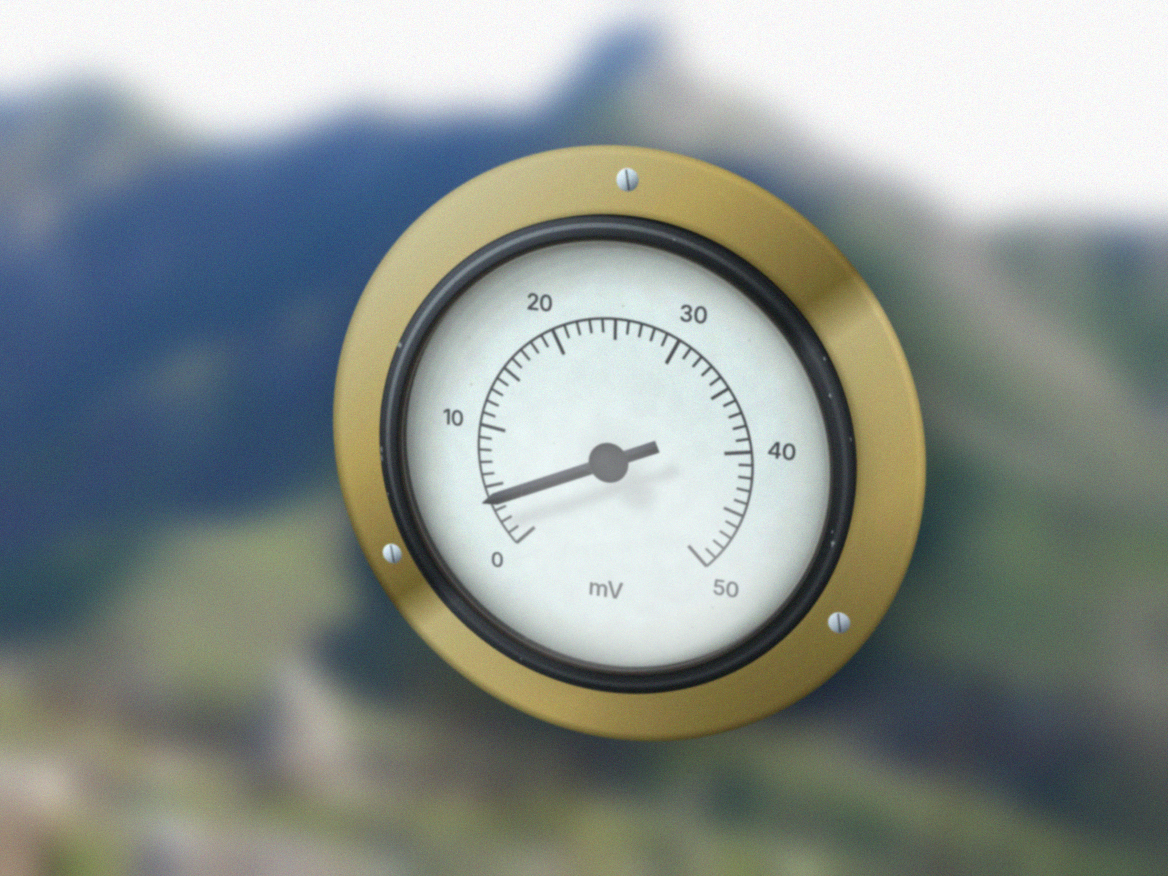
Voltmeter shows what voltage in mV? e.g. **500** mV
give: **4** mV
